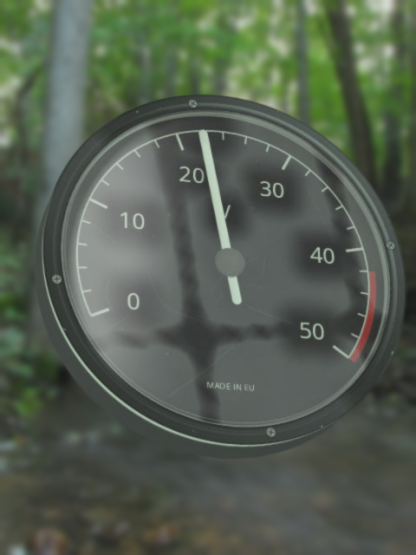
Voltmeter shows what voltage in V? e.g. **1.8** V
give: **22** V
